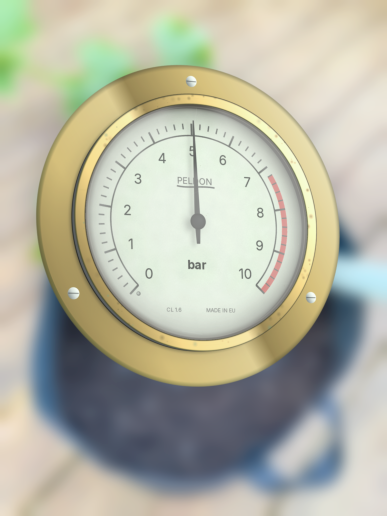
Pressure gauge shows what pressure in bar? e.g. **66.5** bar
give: **5** bar
